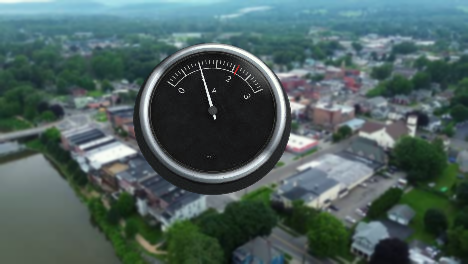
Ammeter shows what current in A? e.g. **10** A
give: **1** A
